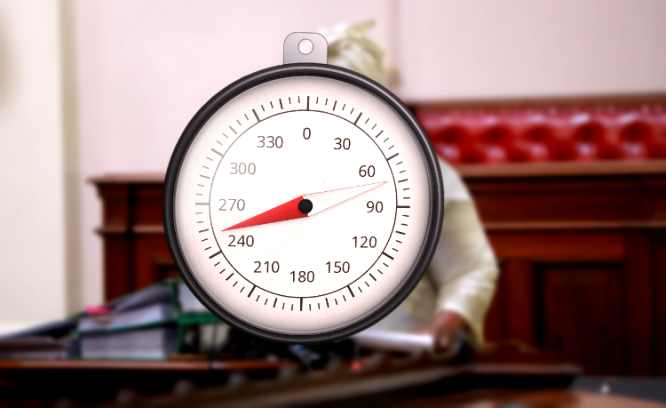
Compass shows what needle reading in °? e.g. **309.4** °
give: **252.5** °
